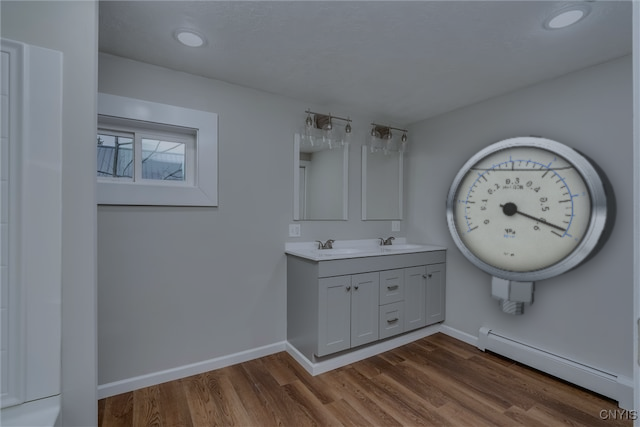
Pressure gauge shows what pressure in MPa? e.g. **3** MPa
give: **0.58** MPa
